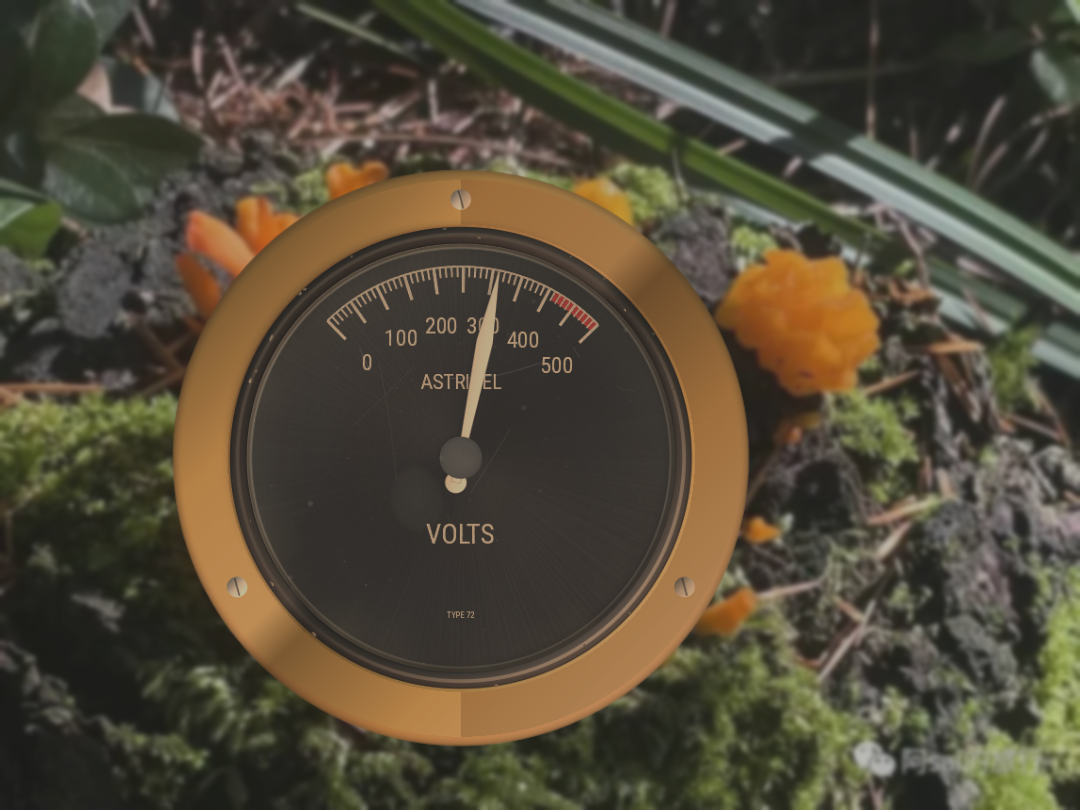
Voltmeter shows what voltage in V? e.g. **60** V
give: **310** V
